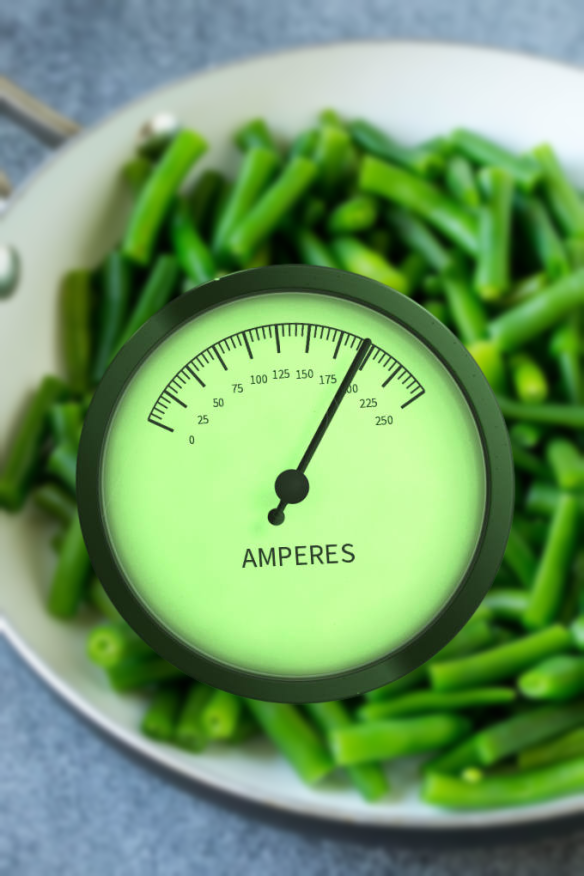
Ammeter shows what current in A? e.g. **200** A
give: **195** A
